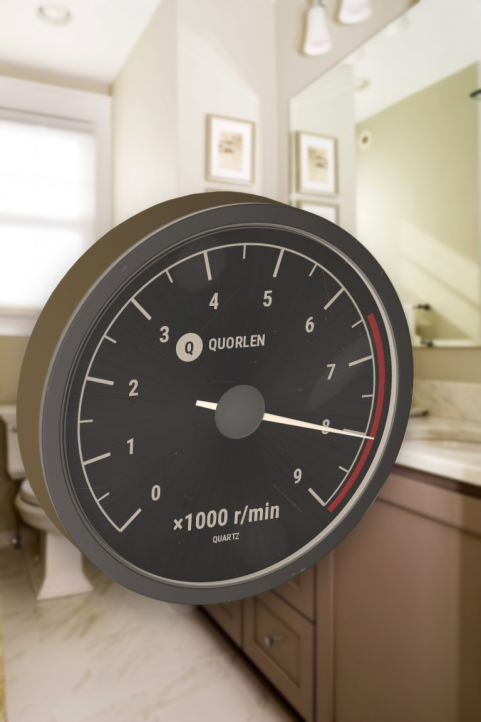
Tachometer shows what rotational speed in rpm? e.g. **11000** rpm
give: **8000** rpm
